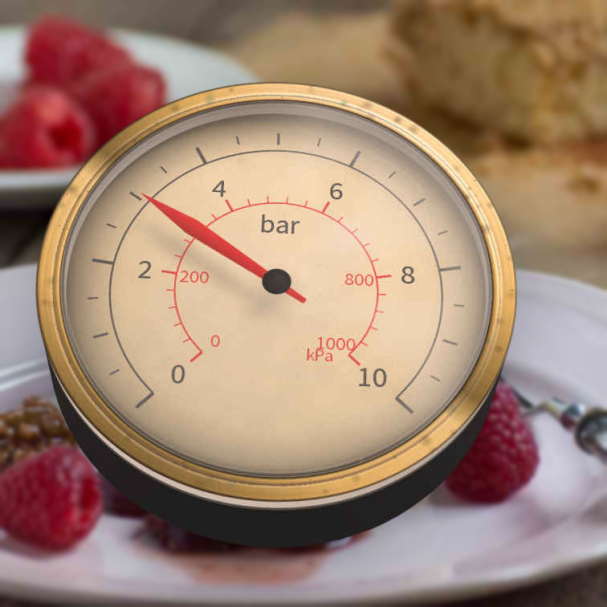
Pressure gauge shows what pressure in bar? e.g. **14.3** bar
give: **3** bar
